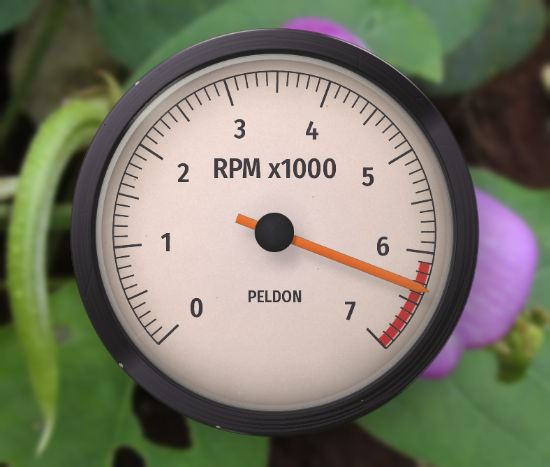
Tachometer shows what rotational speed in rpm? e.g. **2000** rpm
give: **6350** rpm
